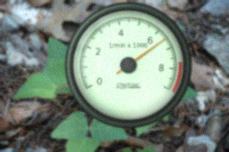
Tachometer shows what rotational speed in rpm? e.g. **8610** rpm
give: **6500** rpm
